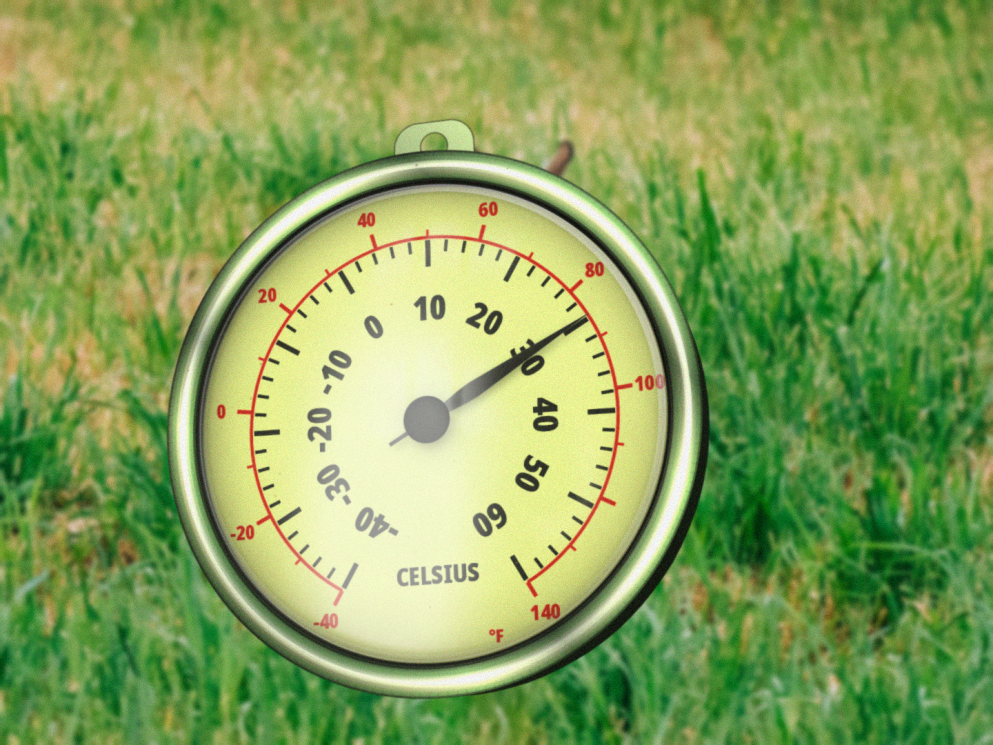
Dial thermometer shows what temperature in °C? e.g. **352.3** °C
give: **30** °C
